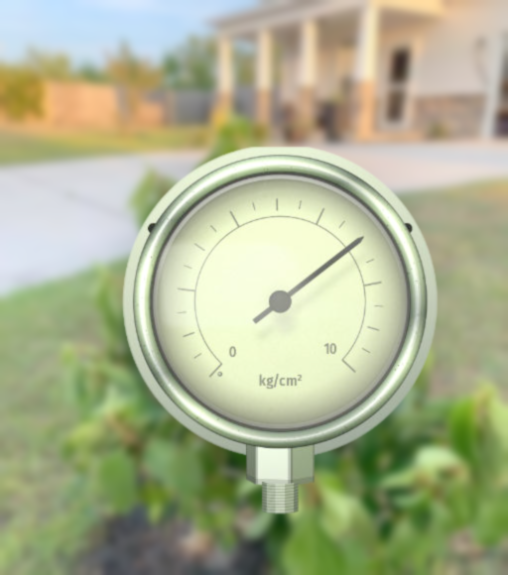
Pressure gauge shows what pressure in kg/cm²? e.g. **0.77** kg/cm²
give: **7** kg/cm²
